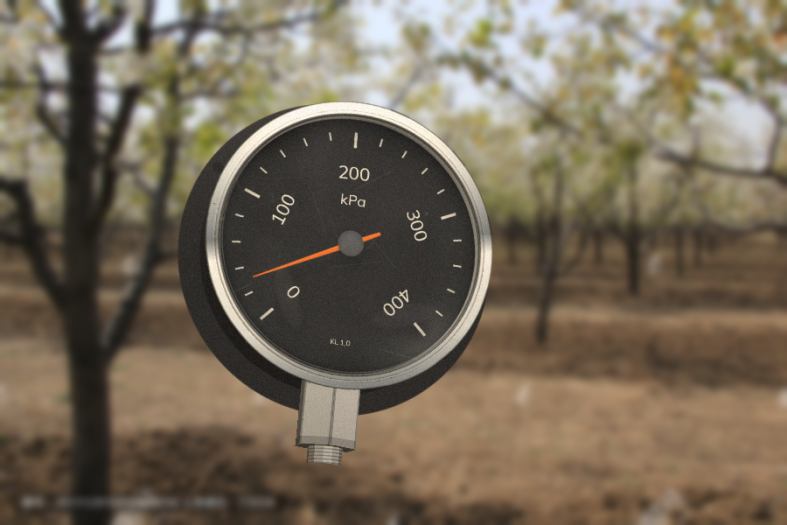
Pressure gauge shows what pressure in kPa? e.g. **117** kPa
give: **30** kPa
